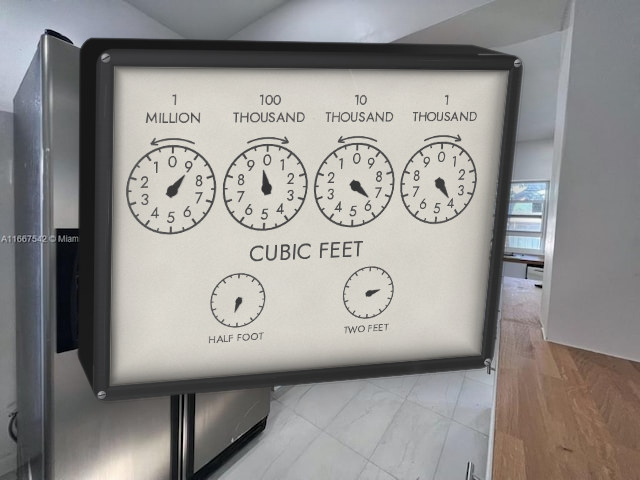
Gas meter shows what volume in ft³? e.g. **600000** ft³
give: **896400** ft³
